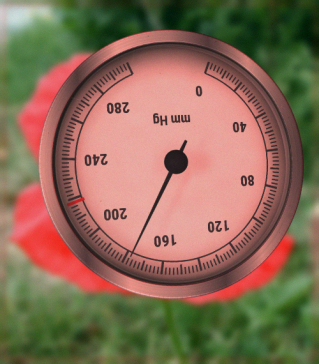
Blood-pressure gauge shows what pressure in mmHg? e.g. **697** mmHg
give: **178** mmHg
